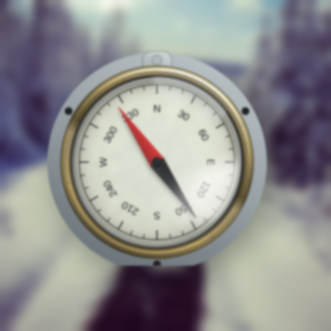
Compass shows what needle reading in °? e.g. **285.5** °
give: **325** °
